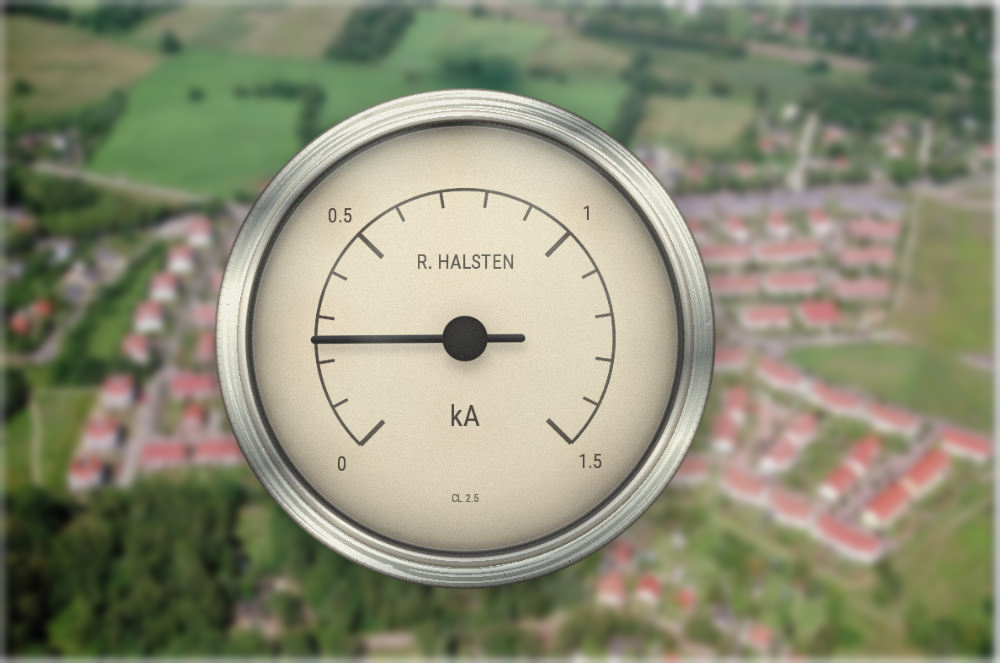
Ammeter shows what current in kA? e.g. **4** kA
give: **0.25** kA
